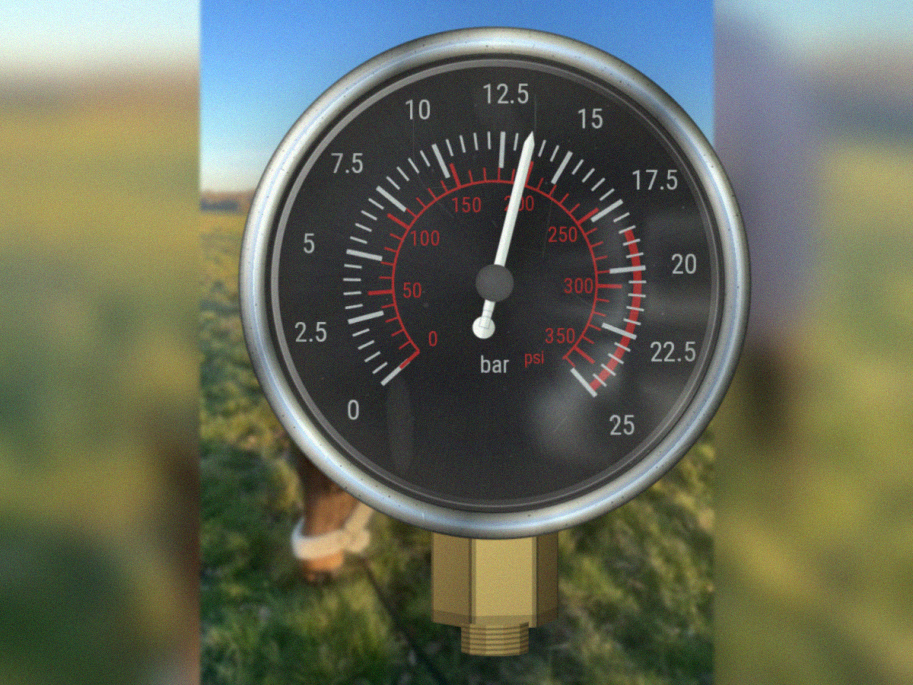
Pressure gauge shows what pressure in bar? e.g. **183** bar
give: **13.5** bar
